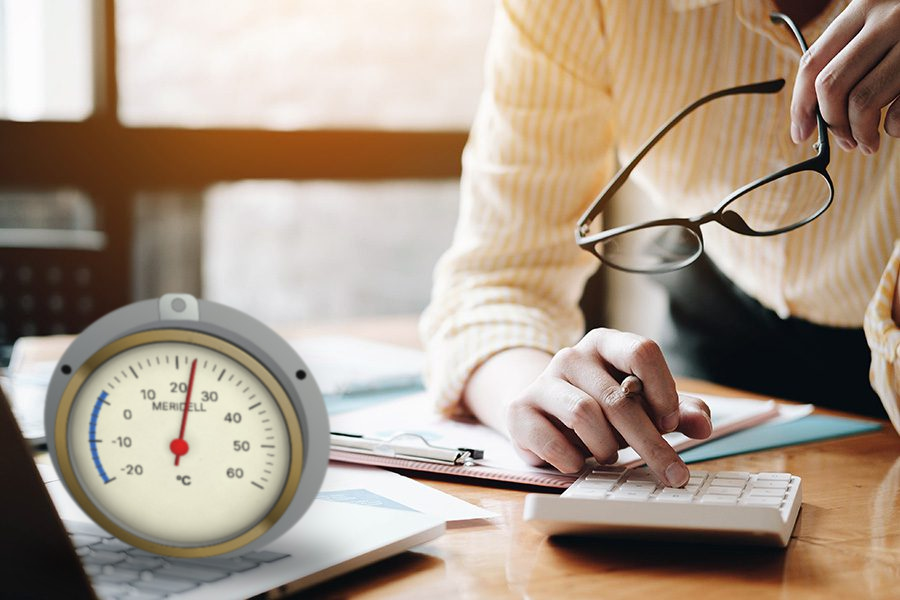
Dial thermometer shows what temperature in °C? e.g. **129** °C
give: **24** °C
